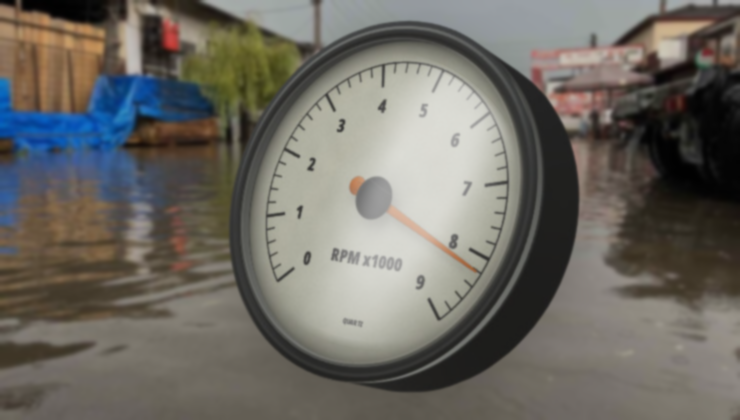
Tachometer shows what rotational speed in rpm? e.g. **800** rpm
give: **8200** rpm
